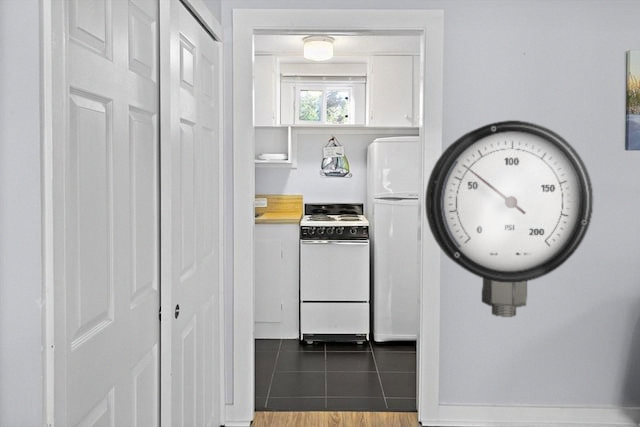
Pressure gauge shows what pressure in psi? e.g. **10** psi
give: **60** psi
